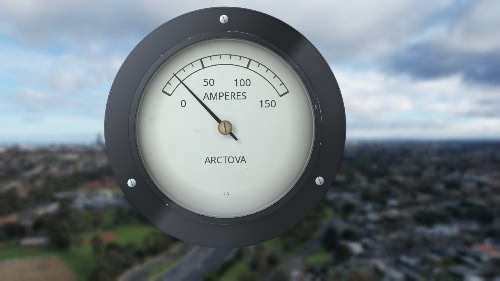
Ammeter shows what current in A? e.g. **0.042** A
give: **20** A
